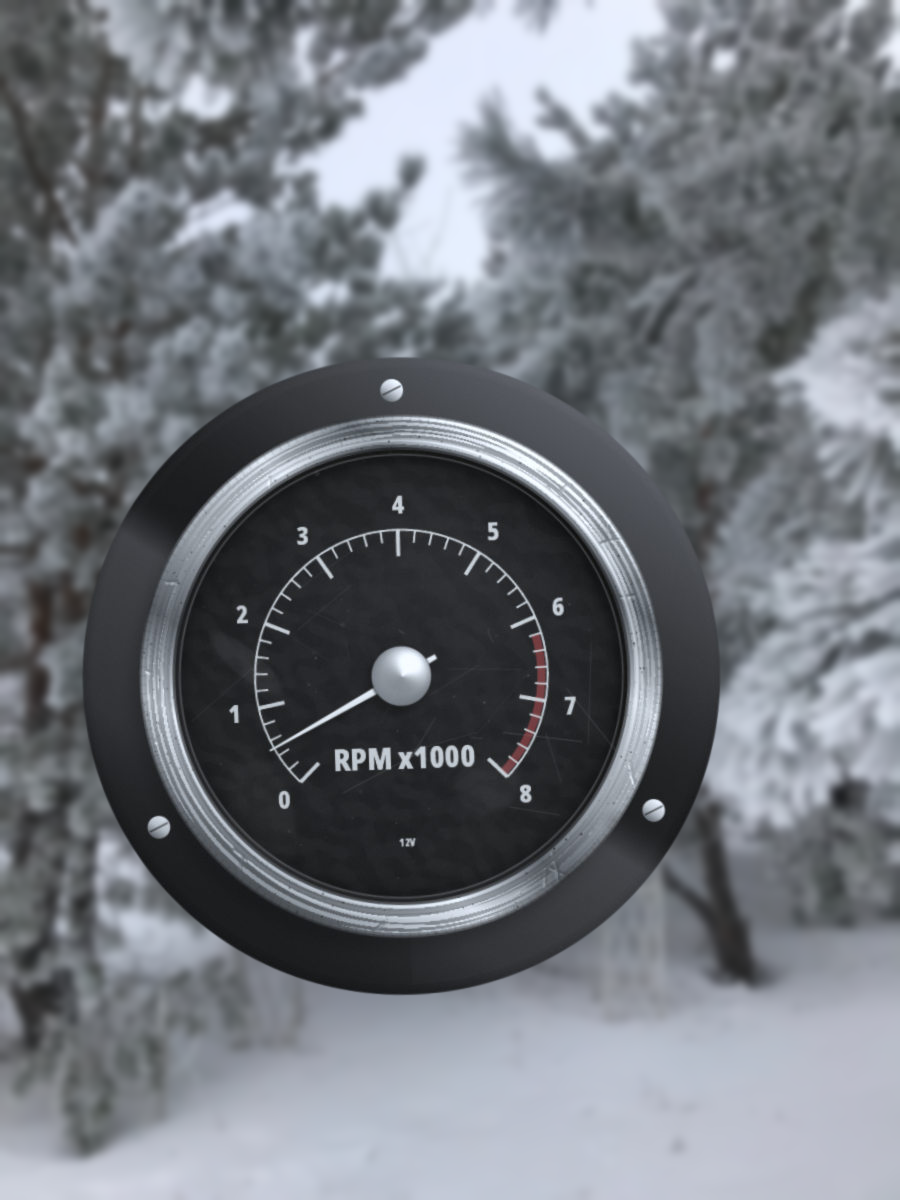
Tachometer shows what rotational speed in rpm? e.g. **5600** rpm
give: **500** rpm
